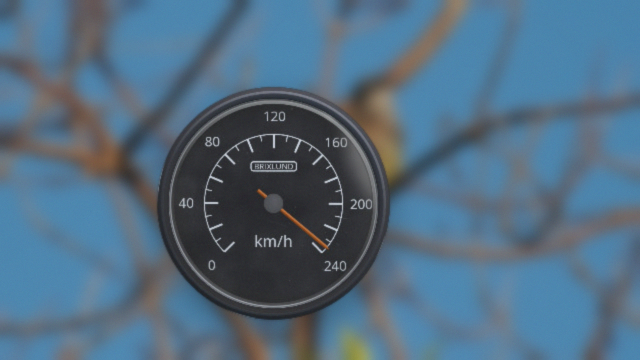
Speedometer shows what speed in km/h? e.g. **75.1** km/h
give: **235** km/h
